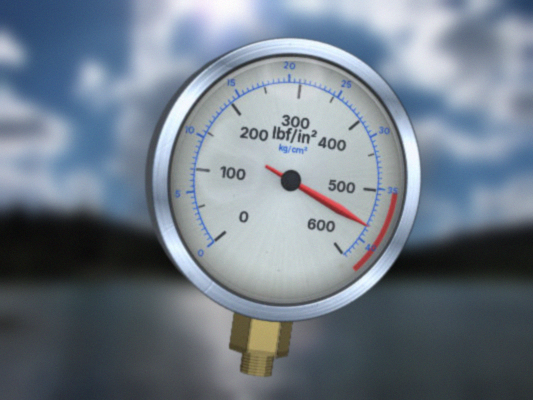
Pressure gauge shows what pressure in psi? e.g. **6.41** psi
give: **550** psi
